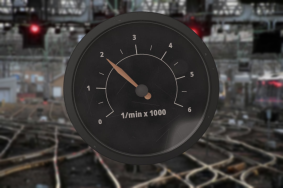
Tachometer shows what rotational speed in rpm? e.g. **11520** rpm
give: **2000** rpm
